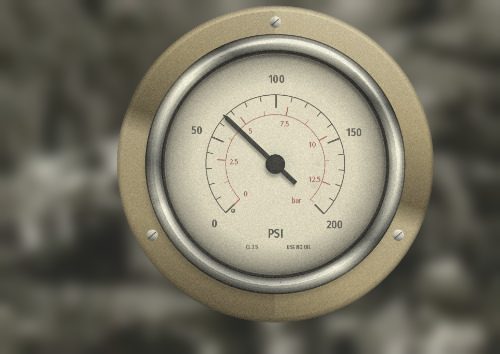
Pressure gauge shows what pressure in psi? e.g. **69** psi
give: **65** psi
